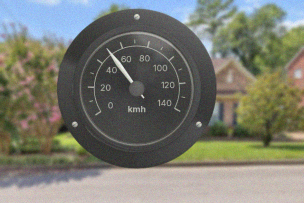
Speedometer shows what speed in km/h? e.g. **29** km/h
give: **50** km/h
